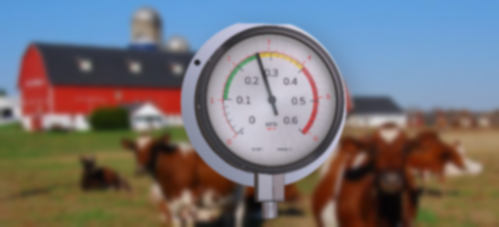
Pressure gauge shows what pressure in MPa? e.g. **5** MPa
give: **0.26** MPa
